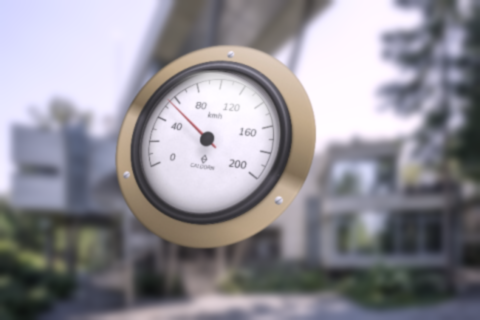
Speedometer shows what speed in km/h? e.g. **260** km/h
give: **55** km/h
